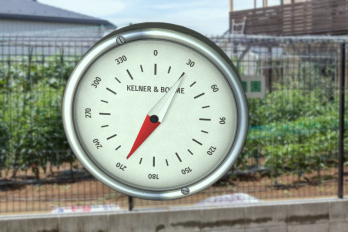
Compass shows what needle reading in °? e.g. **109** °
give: **210** °
